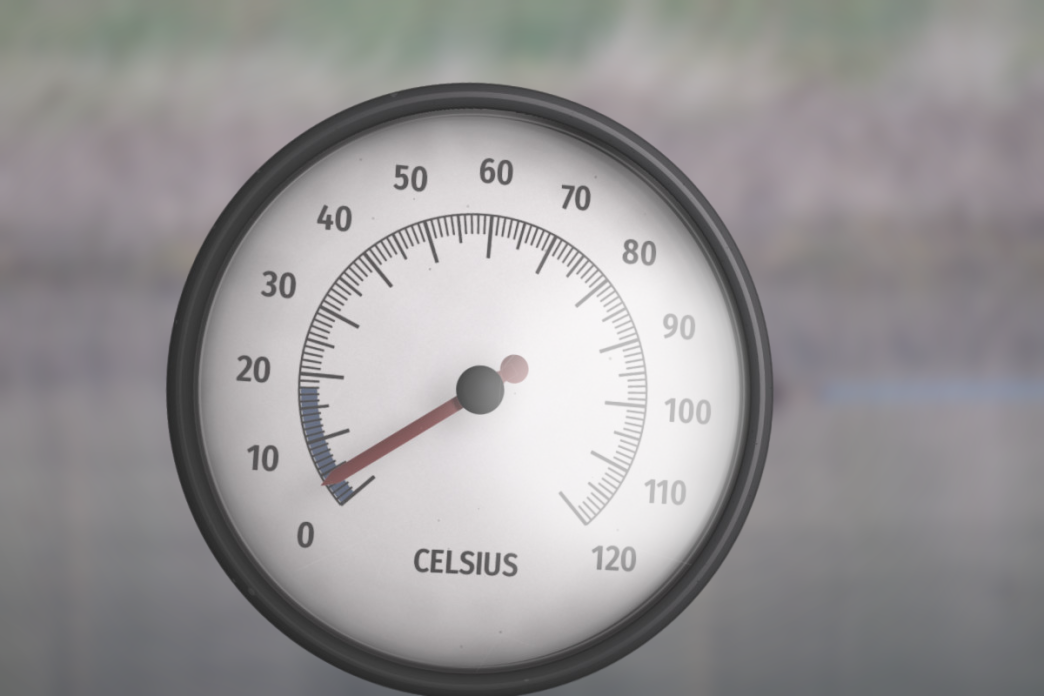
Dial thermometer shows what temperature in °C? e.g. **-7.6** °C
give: **4** °C
